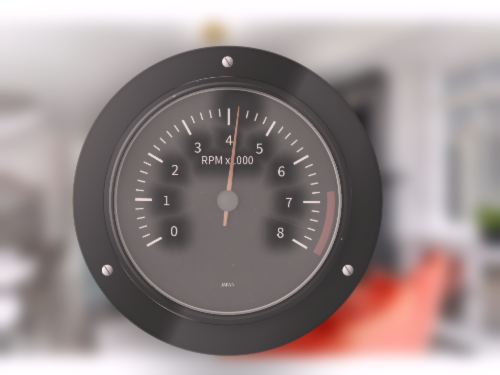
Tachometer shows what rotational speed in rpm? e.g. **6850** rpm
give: **4200** rpm
